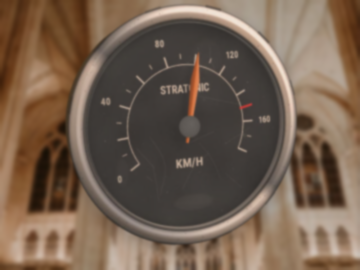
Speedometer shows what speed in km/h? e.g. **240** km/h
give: **100** km/h
